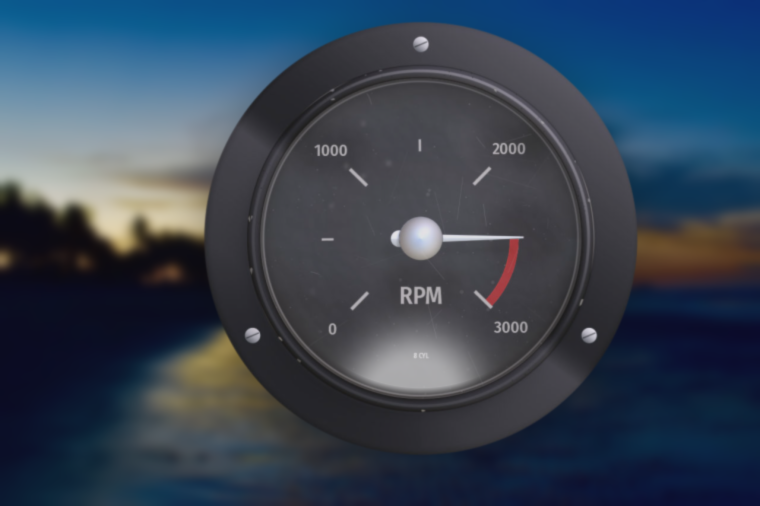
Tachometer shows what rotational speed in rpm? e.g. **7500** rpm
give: **2500** rpm
